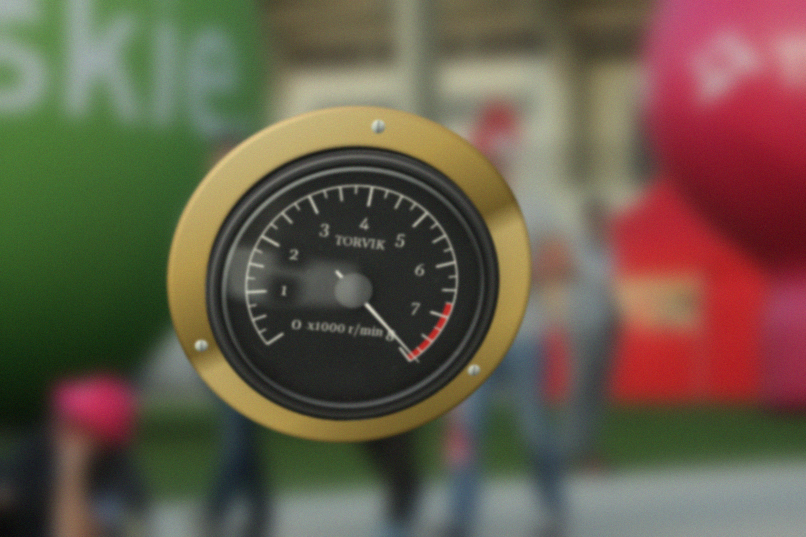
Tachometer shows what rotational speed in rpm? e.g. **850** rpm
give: **7875** rpm
